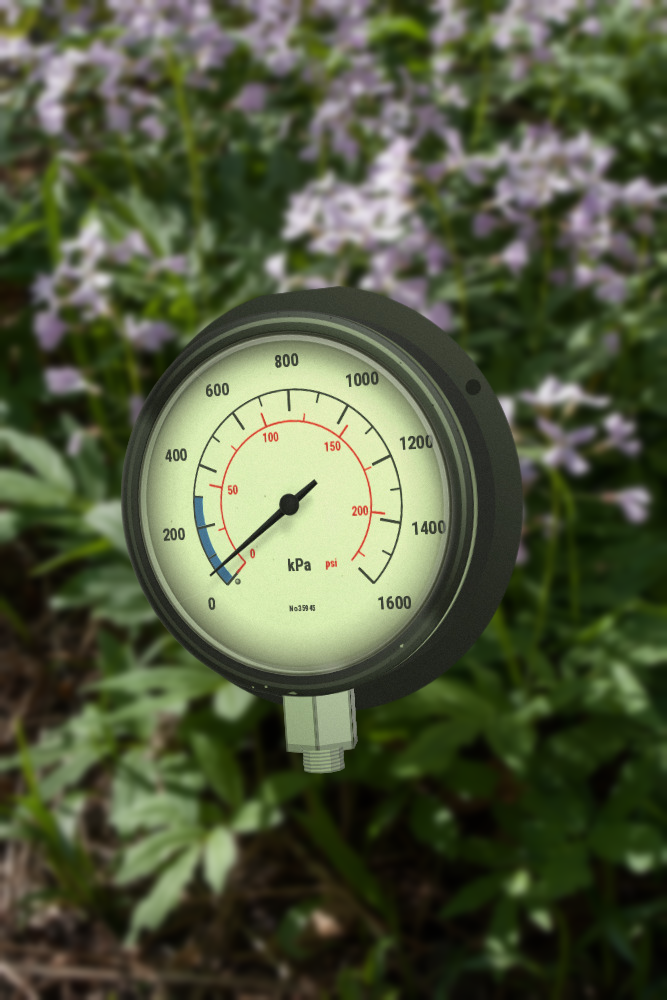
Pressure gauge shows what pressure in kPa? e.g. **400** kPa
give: **50** kPa
